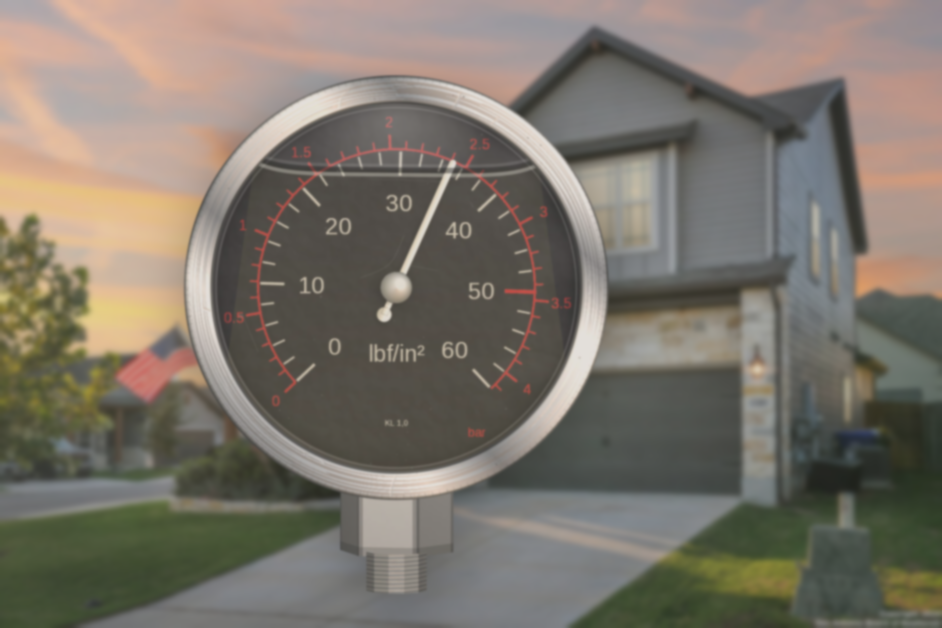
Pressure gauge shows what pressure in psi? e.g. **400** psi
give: **35** psi
